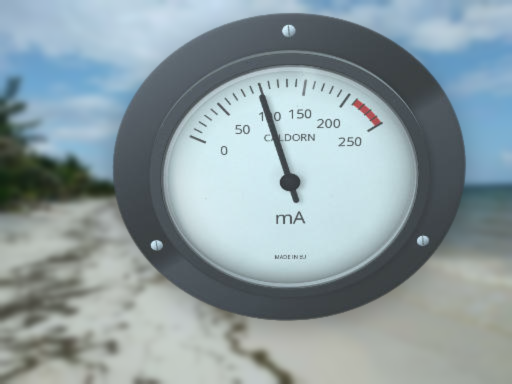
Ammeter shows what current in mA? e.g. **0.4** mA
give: **100** mA
